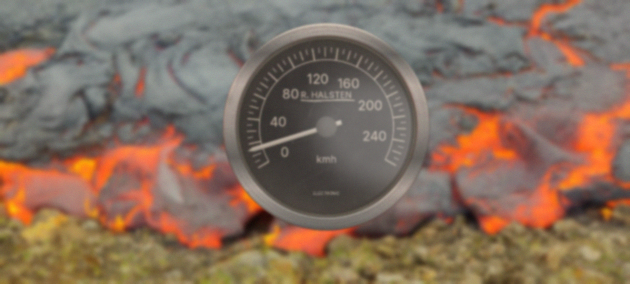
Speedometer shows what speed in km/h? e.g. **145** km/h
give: **15** km/h
